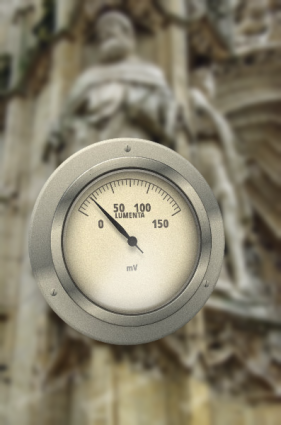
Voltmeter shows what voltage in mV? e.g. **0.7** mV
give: **20** mV
